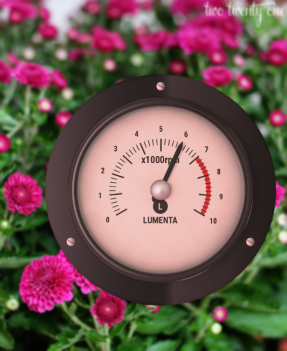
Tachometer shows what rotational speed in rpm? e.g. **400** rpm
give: **6000** rpm
